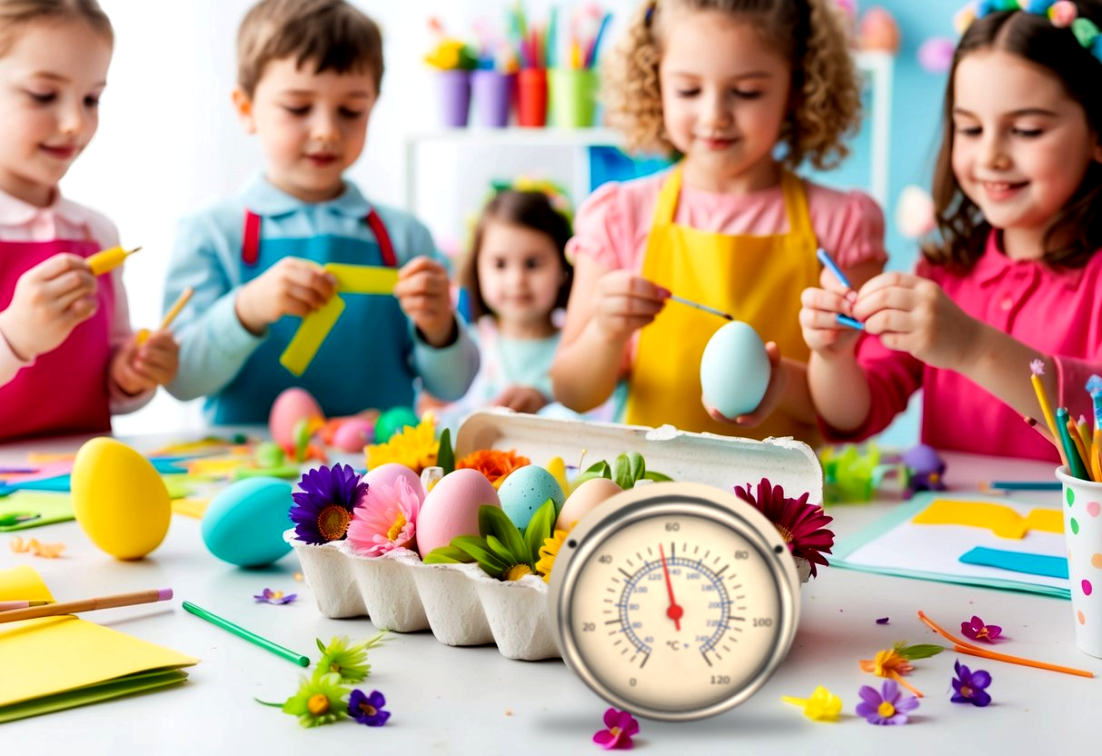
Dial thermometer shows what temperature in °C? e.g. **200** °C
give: **56** °C
